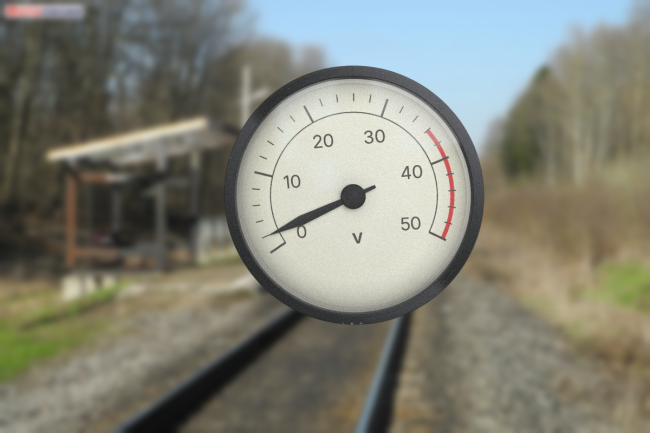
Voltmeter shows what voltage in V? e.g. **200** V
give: **2** V
